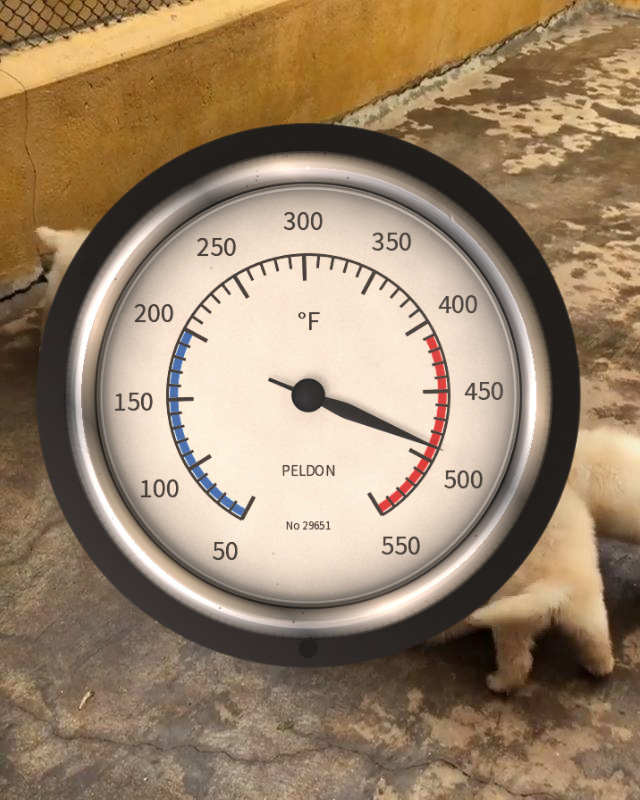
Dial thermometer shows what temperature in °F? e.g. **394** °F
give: **490** °F
